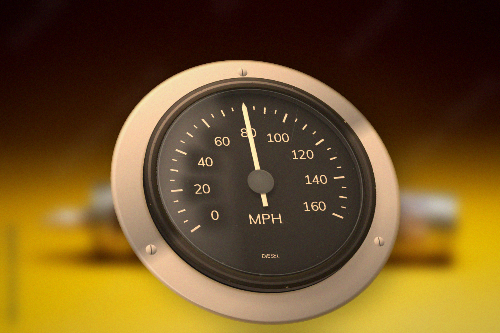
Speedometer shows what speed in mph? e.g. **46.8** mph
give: **80** mph
